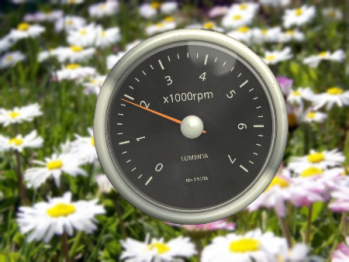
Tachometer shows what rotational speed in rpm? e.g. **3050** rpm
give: **1900** rpm
